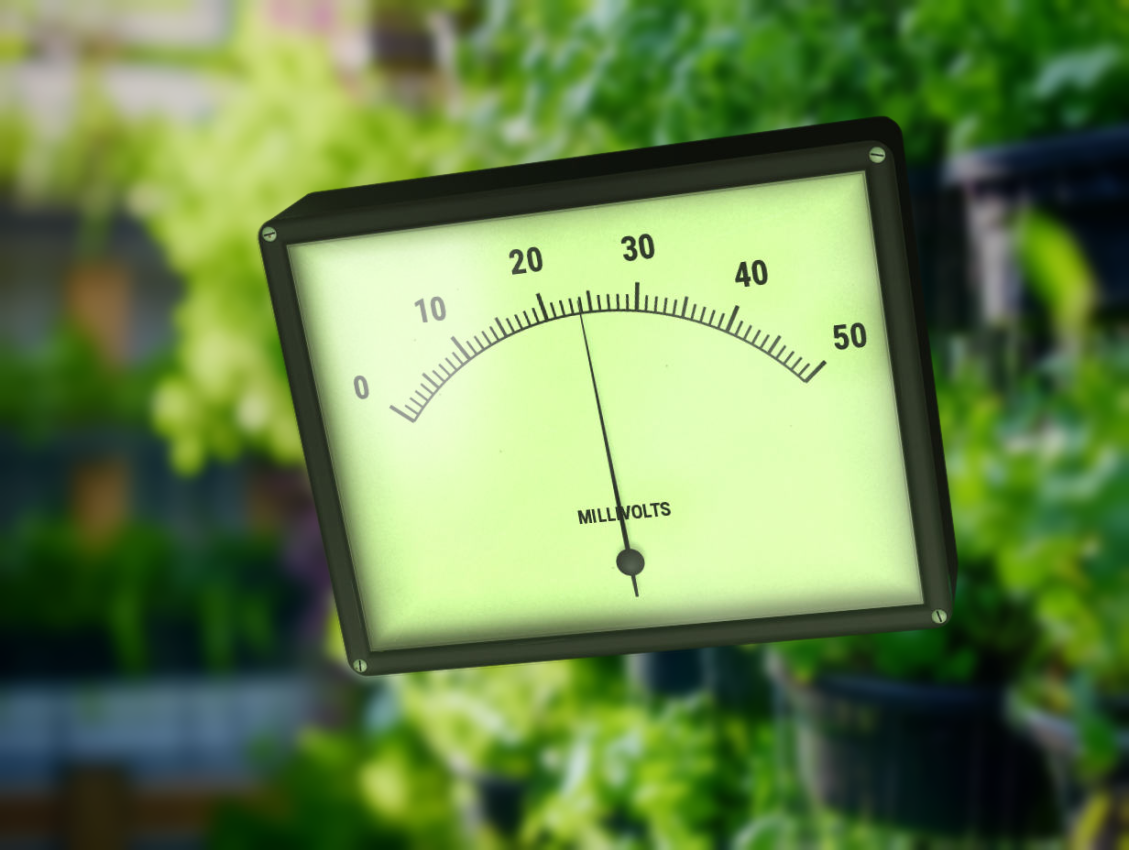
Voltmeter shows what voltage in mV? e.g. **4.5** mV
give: **24** mV
